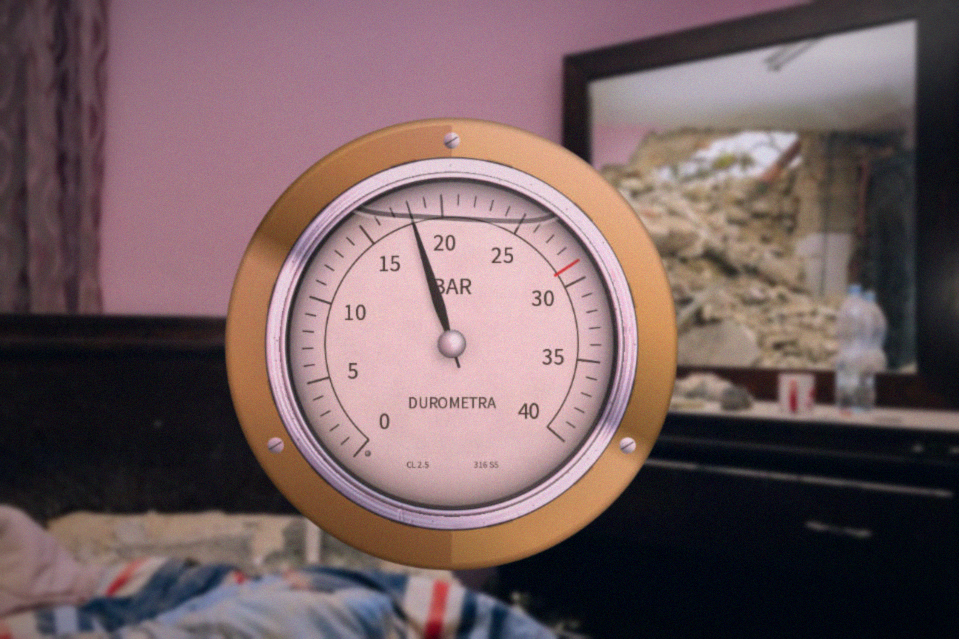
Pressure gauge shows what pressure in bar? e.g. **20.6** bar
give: **18** bar
